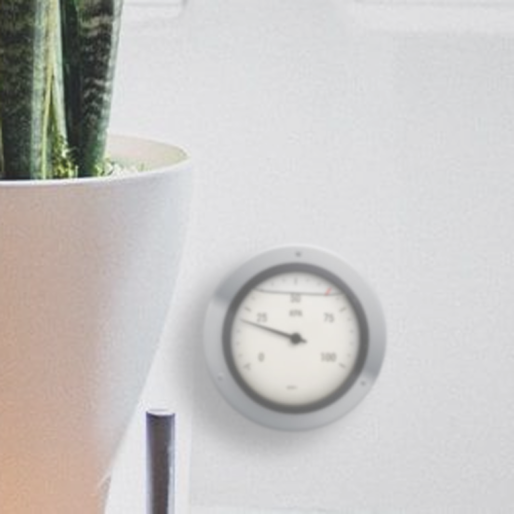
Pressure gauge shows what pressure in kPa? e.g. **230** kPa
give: **20** kPa
